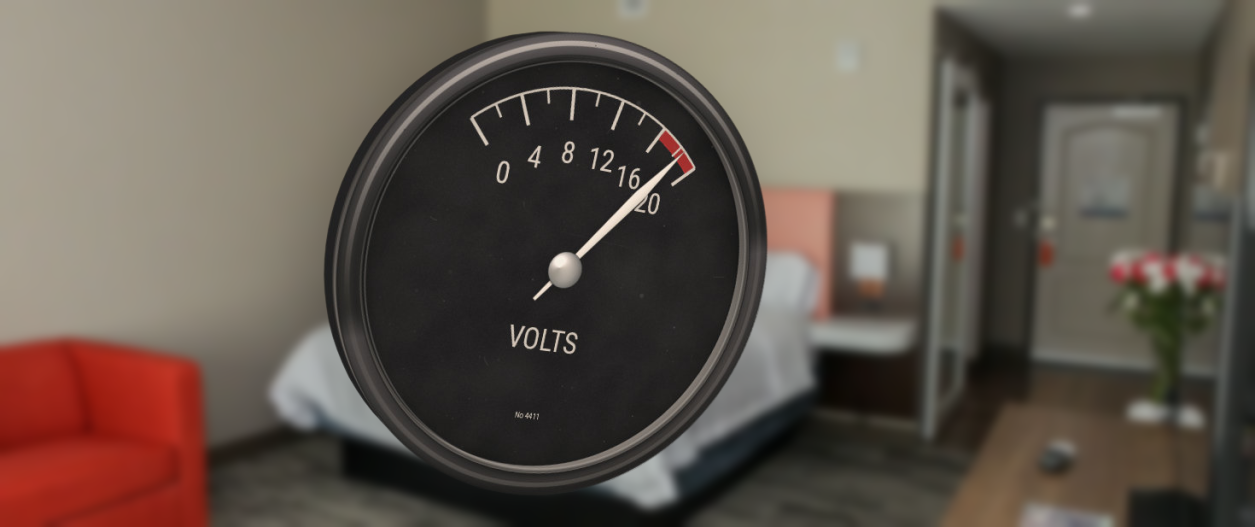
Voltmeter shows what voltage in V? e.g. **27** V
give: **18** V
